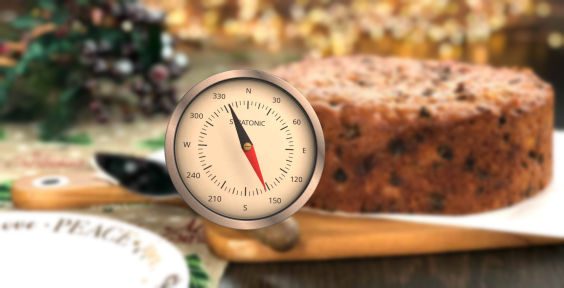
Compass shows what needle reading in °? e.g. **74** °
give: **155** °
